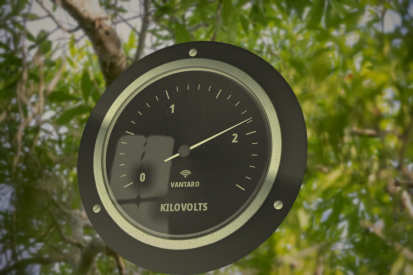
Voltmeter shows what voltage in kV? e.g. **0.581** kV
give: **1.9** kV
